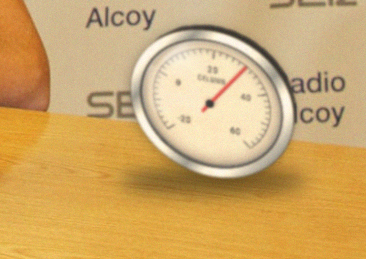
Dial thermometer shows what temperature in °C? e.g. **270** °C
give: **30** °C
